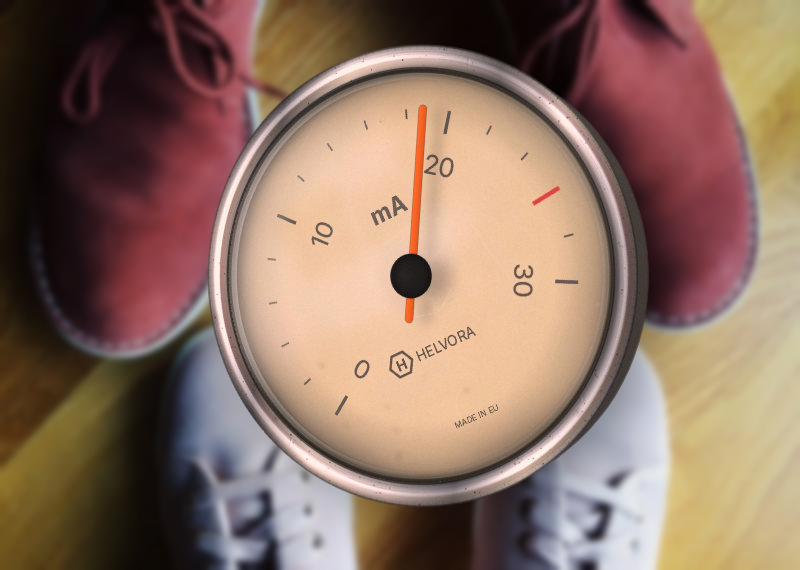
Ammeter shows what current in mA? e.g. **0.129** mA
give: **19** mA
